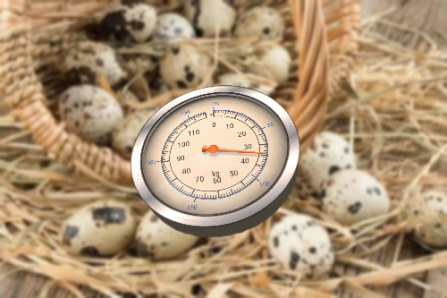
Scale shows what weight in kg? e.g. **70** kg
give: **35** kg
